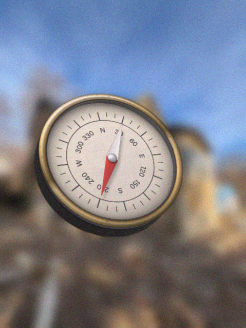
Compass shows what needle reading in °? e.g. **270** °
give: **210** °
